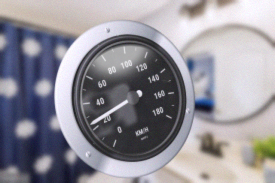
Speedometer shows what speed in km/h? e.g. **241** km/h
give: **25** km/h
